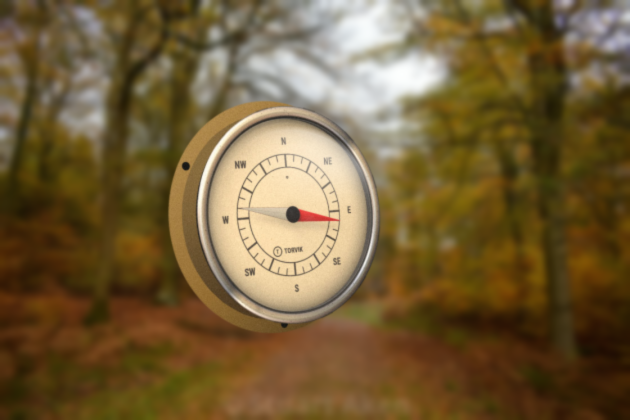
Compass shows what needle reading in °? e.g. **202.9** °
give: **100** °
